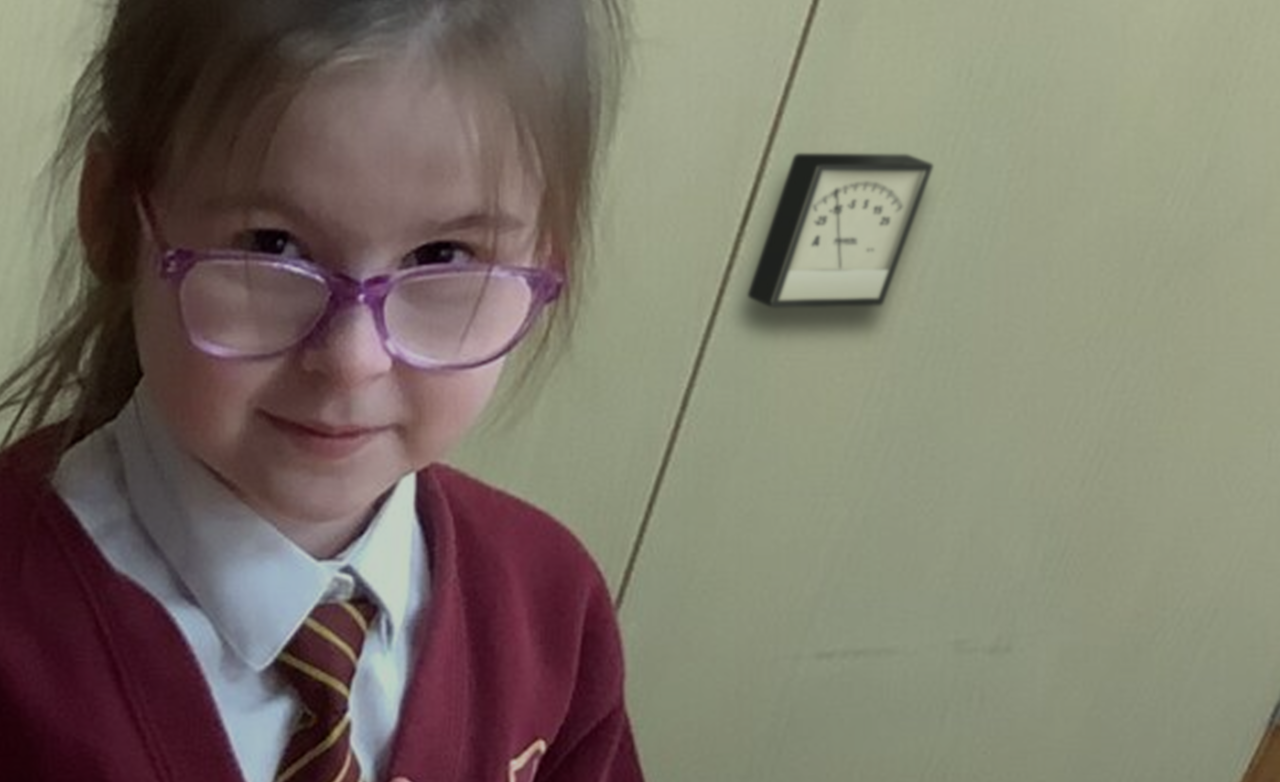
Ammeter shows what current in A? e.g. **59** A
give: **-15** A
